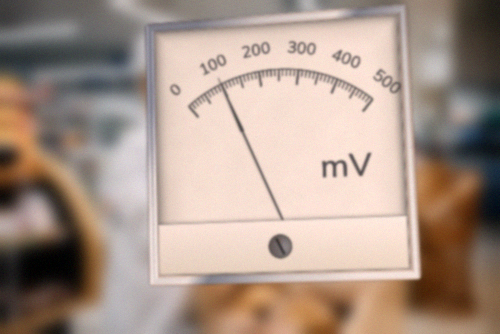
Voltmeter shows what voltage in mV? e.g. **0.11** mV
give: **100** mV
